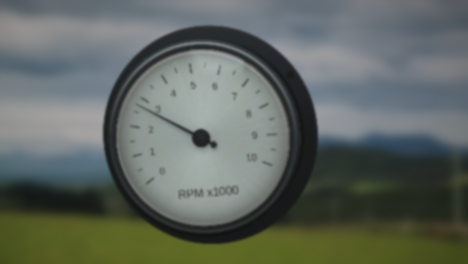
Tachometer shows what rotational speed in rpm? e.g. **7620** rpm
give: **2750** rpm
